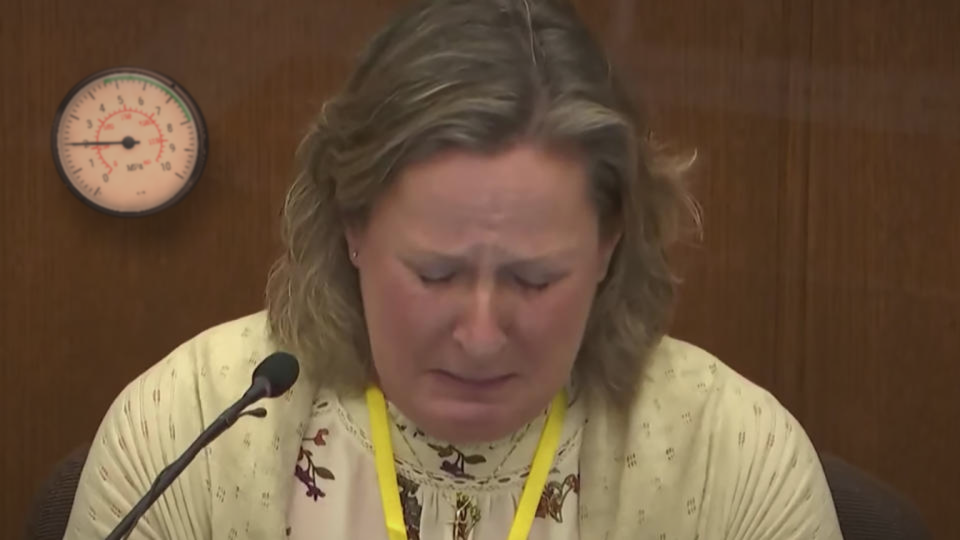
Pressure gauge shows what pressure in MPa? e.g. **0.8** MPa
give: **2** MPa
